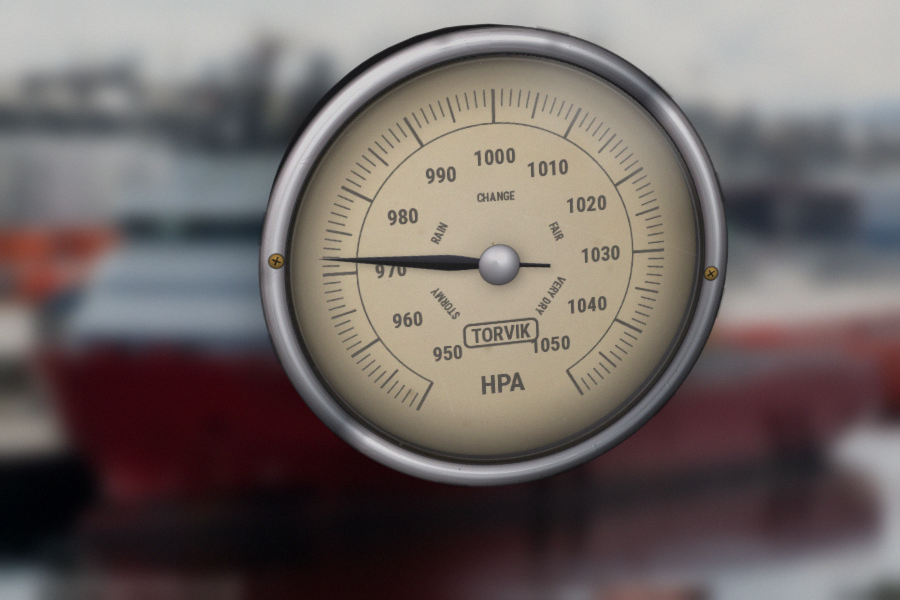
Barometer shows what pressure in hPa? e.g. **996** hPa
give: **972** hPa
